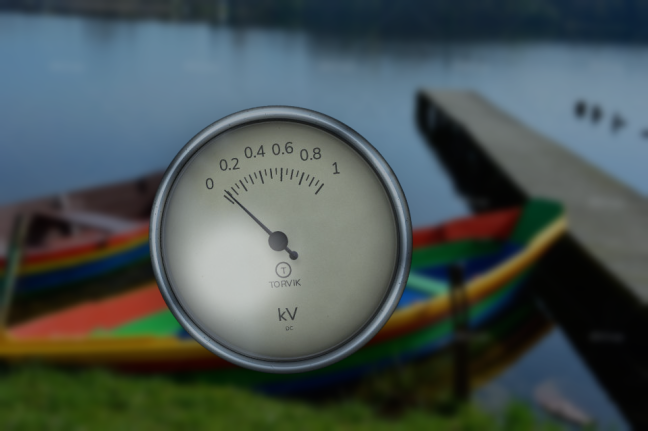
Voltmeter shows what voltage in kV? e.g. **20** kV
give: **0.05** kV
